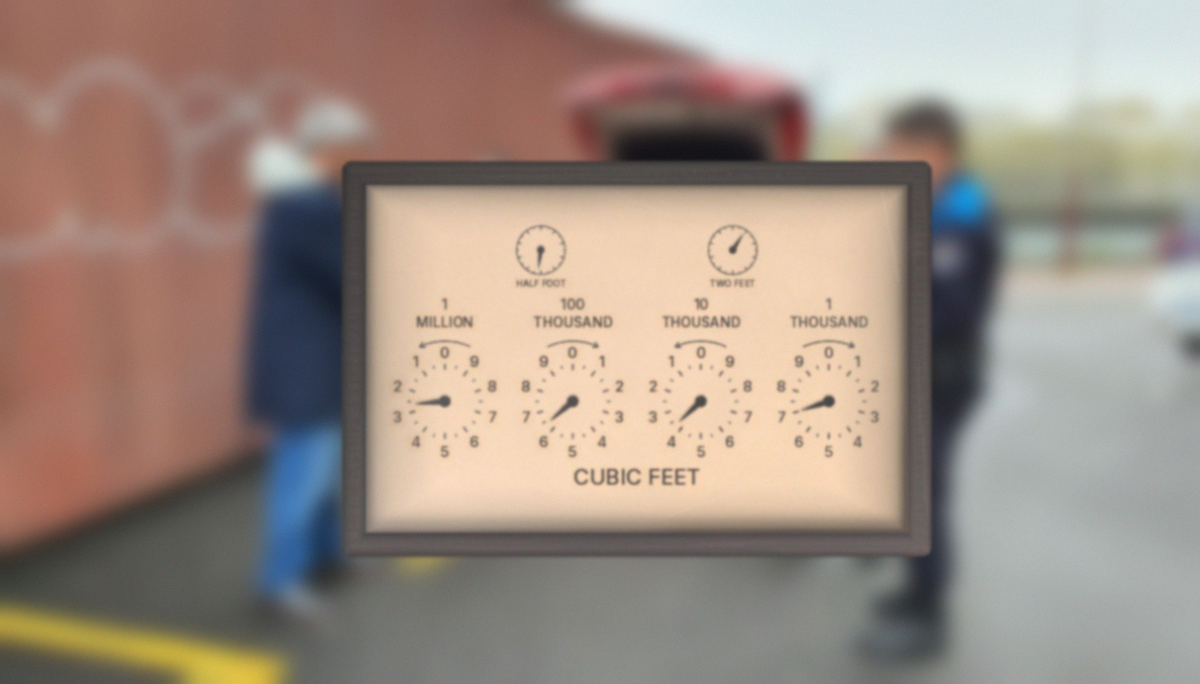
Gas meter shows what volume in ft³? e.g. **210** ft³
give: **263700** ft³
